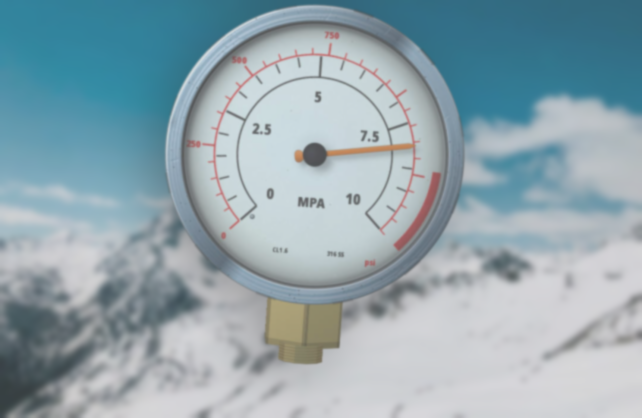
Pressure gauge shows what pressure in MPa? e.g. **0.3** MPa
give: **8** MPa
